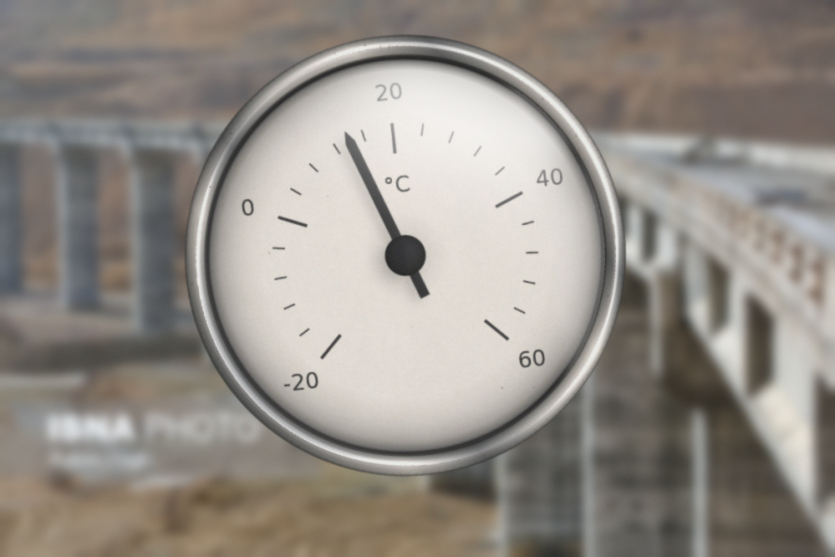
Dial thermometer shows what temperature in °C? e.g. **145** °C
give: **14** °C
